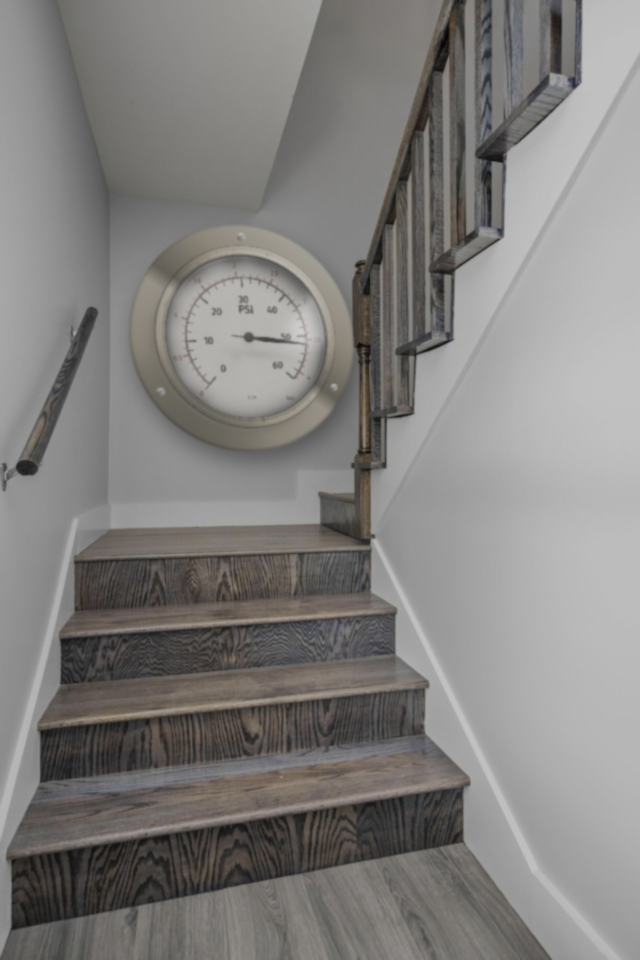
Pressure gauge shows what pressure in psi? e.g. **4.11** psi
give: **52** psi
